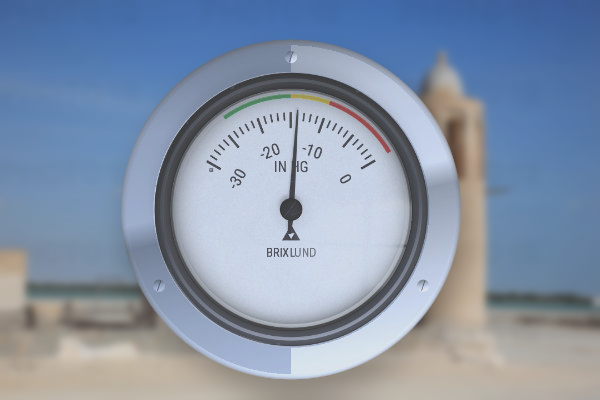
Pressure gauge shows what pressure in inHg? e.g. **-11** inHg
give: **-14** inHg
